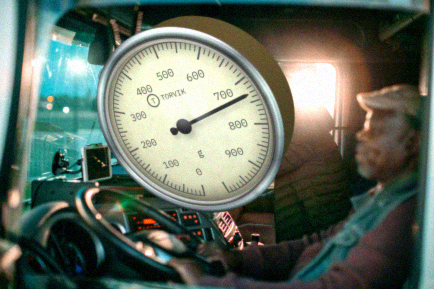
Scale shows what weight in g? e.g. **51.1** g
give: **730** g
